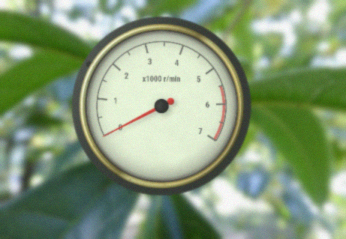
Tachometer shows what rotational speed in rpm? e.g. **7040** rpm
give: **0** rpm
